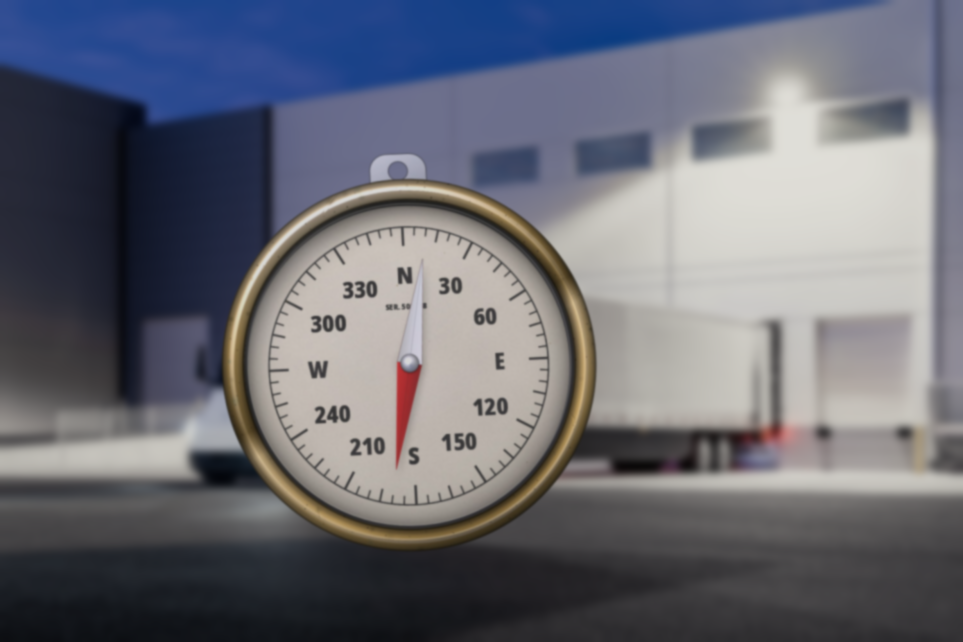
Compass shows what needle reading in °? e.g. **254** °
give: **190** °
